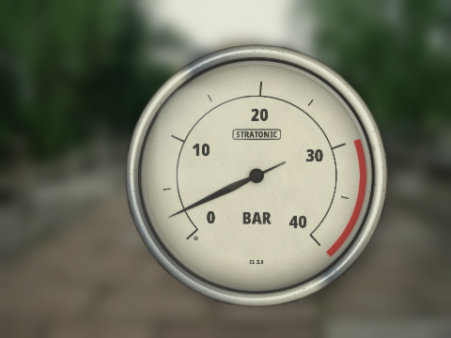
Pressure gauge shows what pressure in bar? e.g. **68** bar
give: **2.5** bar
